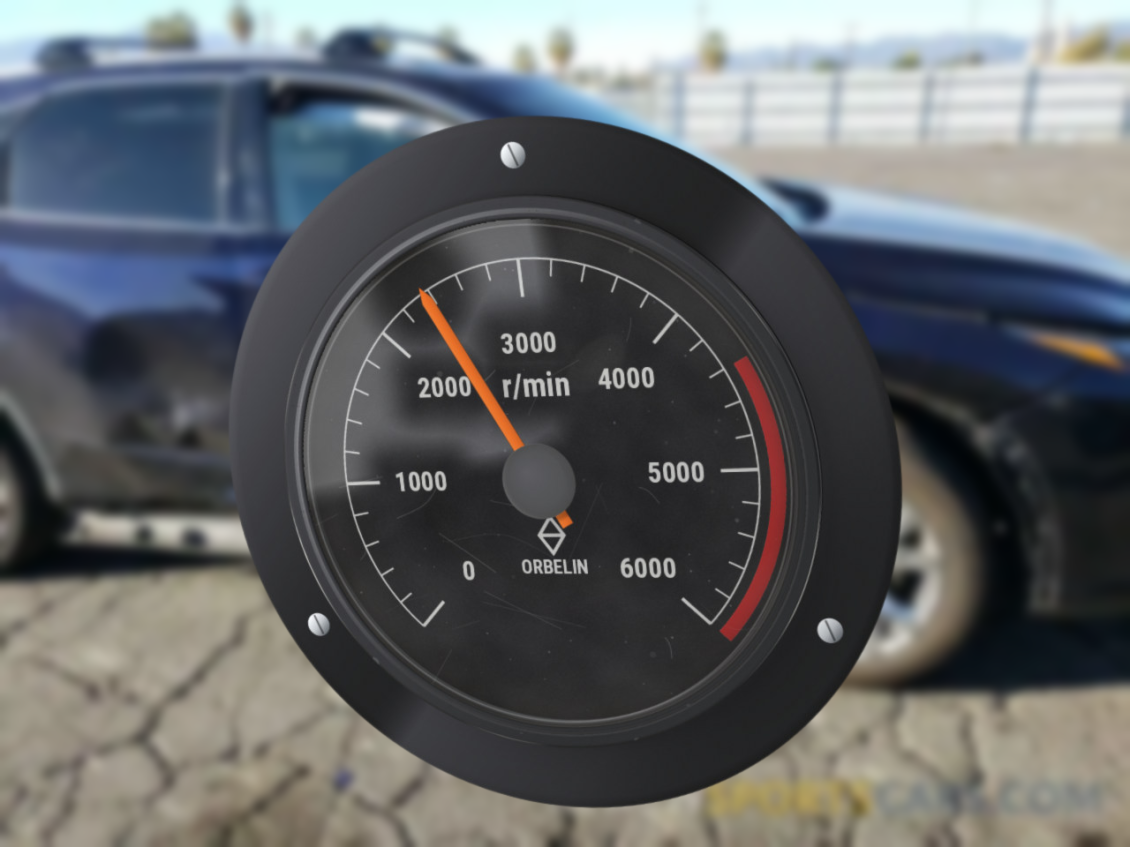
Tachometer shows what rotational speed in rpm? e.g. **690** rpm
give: **2400** rpm
